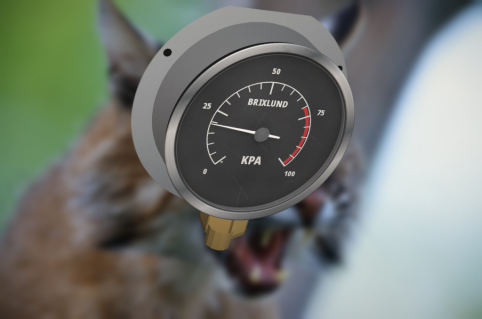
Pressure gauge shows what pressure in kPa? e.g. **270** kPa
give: **20** kPa
